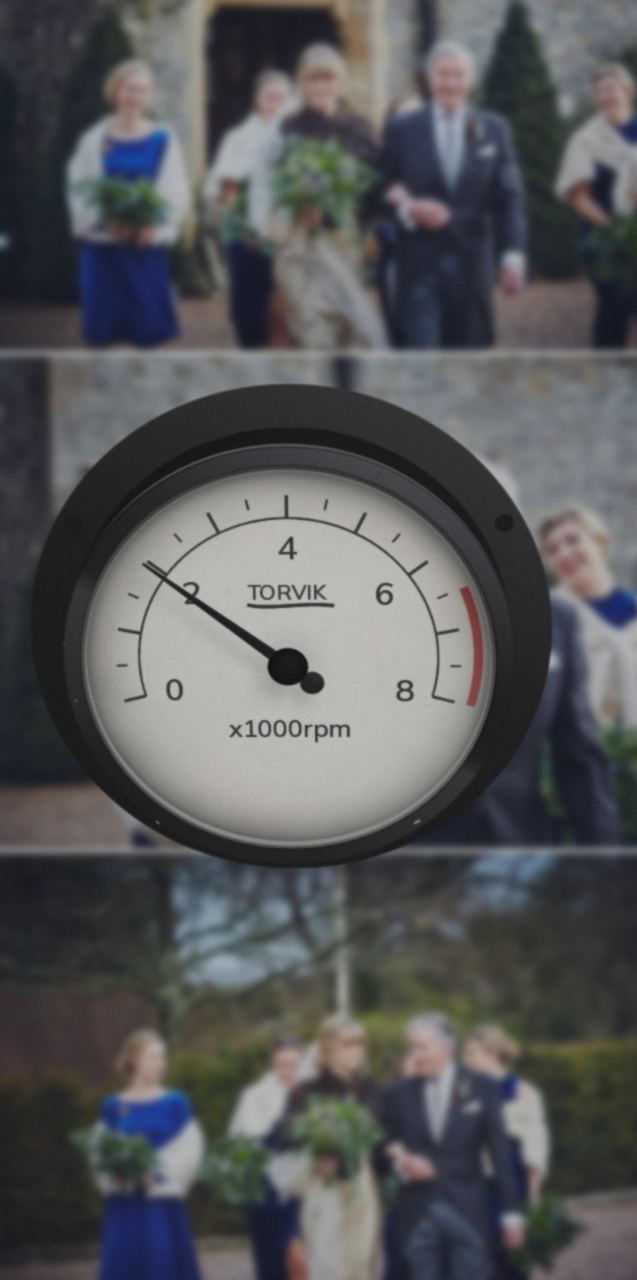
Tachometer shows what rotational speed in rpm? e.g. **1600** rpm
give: **2000** rpm
